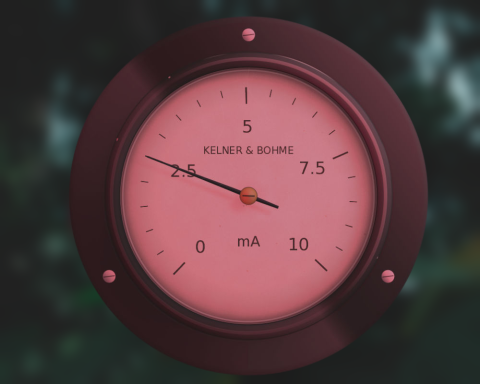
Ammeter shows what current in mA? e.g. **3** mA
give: **2.5** mA
